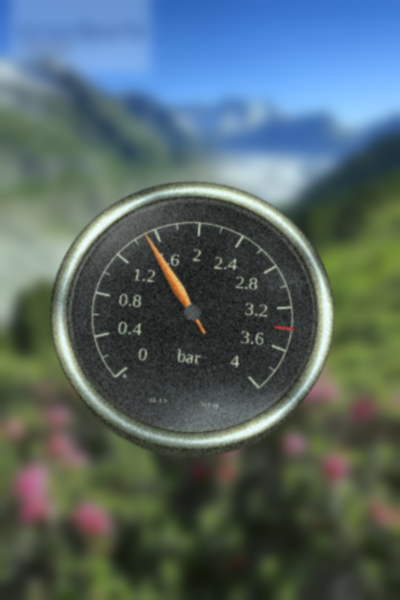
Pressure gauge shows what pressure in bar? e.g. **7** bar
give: **1.5** bar
